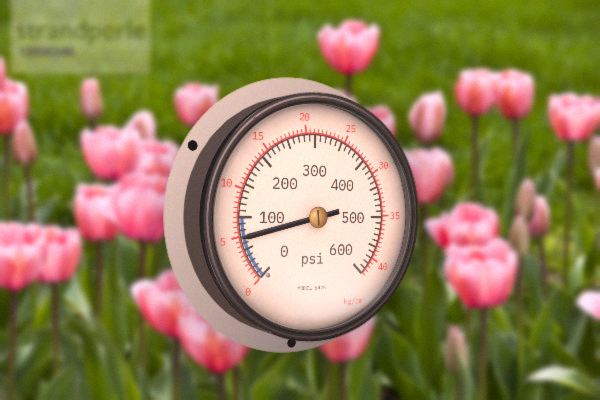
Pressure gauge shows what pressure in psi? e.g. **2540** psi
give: **70** psi
